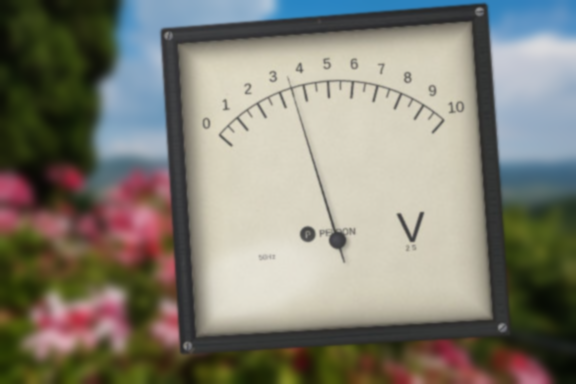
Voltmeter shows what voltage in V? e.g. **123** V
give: **3.5** V
